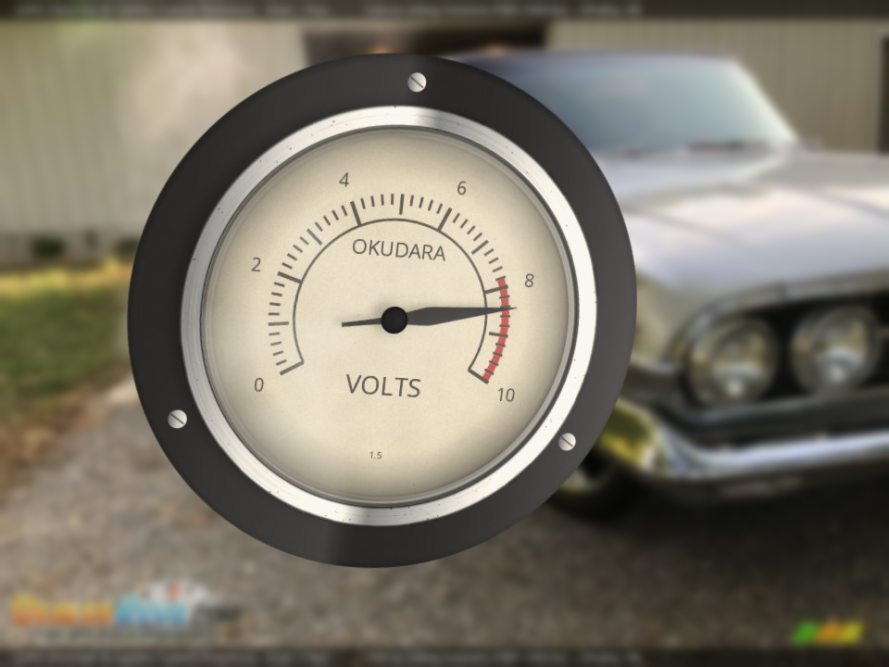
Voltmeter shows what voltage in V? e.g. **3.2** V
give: **8.4** V
